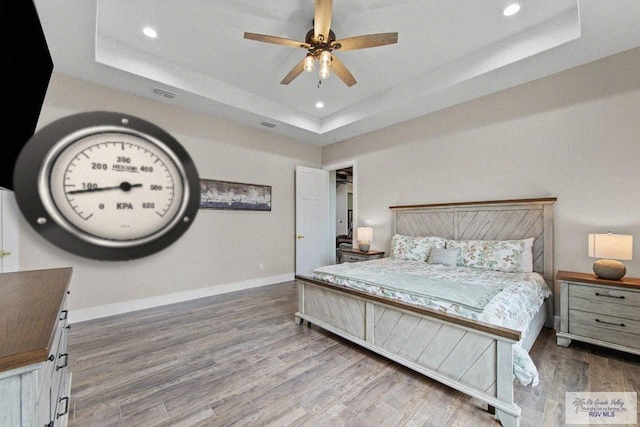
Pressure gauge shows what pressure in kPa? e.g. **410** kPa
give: **80** kPa
